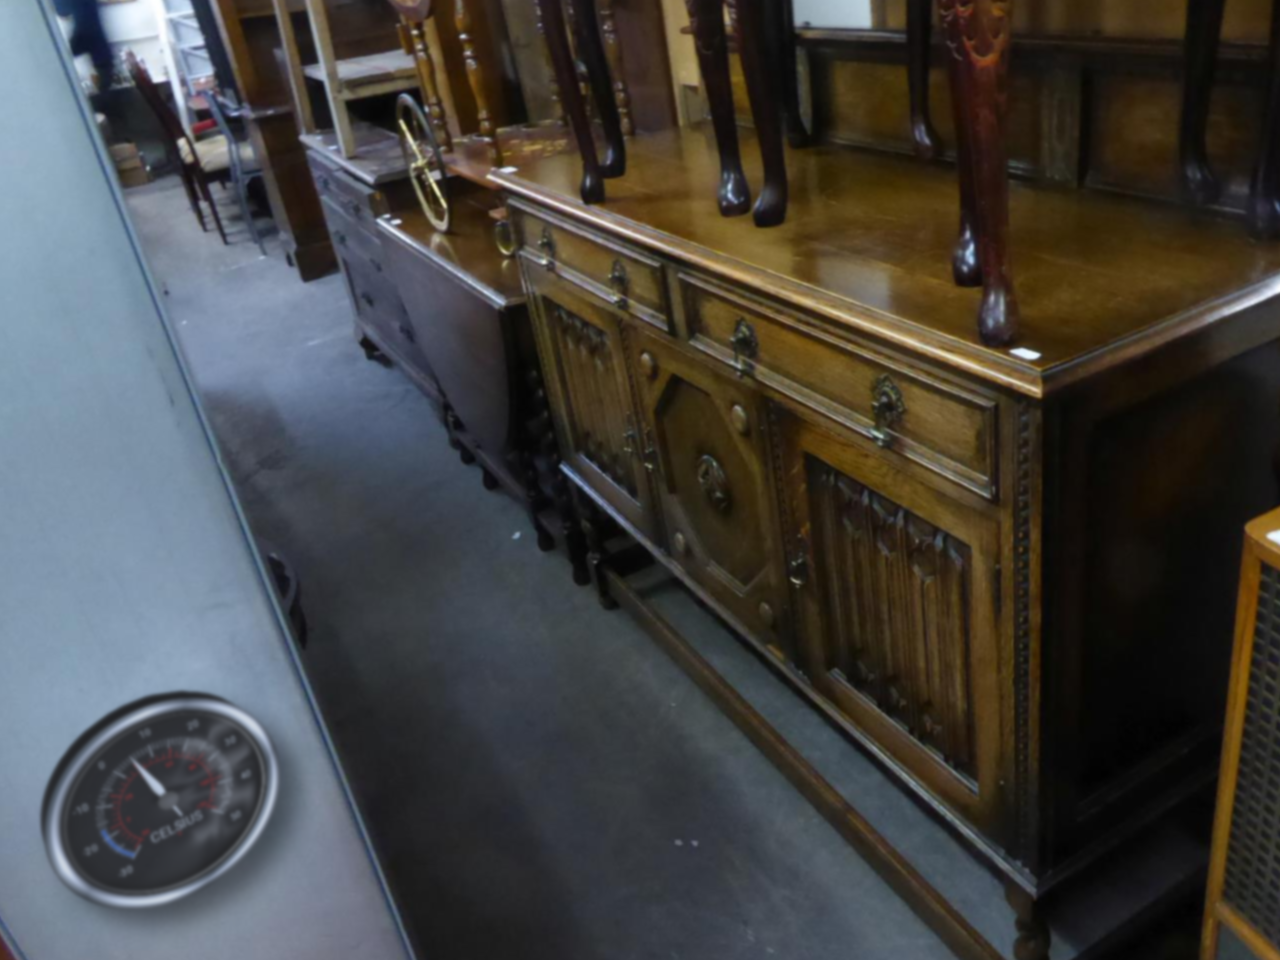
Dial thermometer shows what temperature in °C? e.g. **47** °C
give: **5** °C
